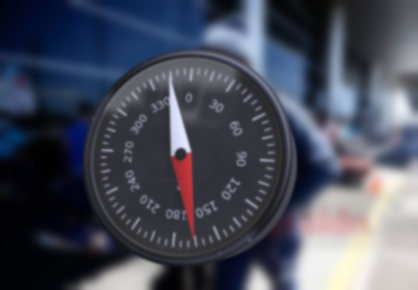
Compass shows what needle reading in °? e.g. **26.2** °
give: **165** °
